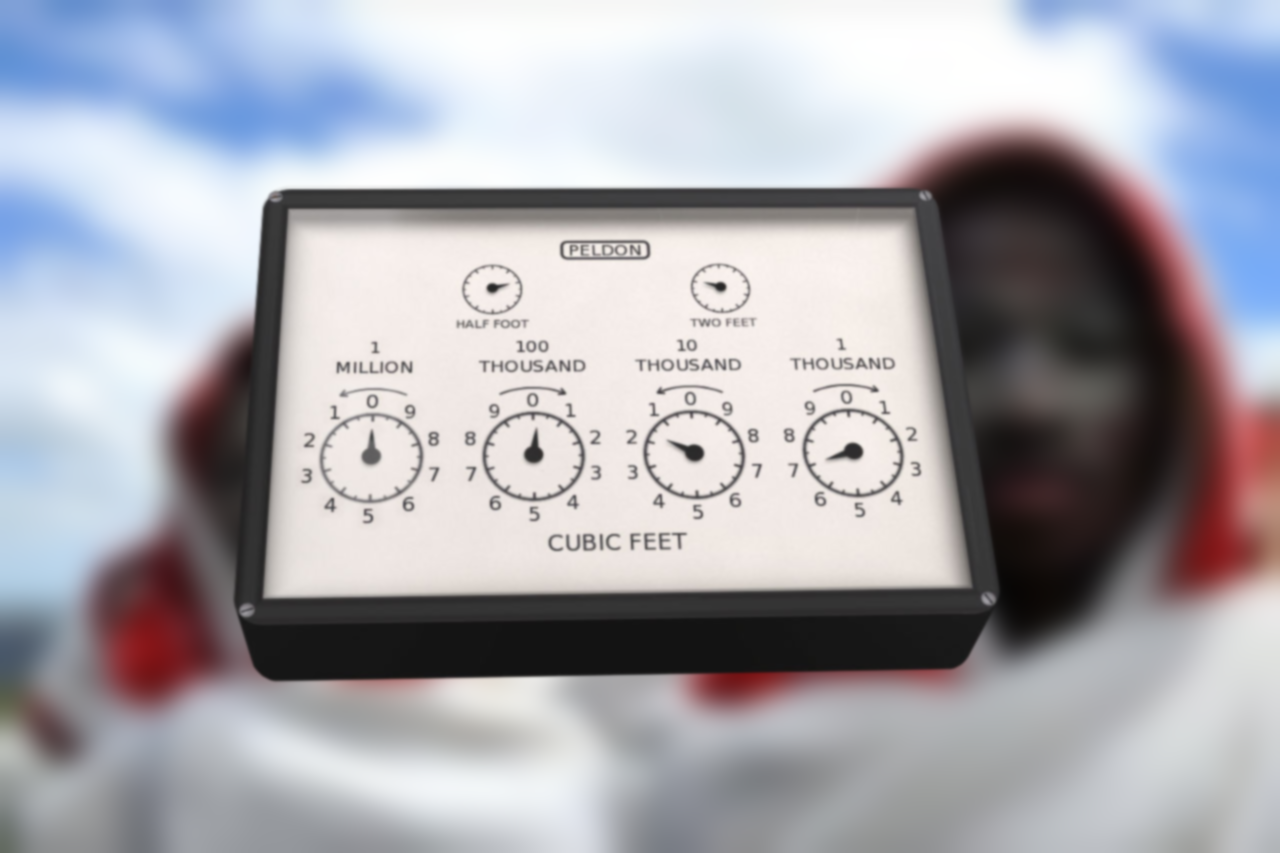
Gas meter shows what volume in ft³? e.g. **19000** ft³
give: **1700** ft³
